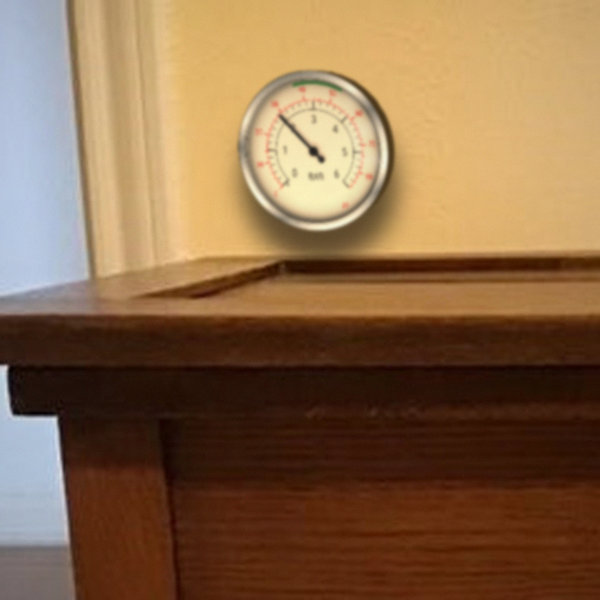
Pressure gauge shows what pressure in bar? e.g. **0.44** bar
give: **2** bar
